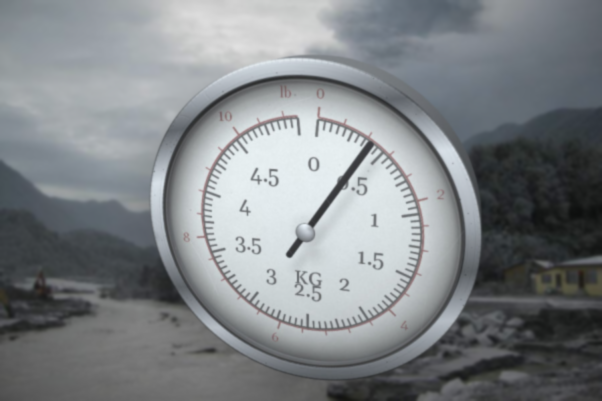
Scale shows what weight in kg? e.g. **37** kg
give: **0.4** kg
